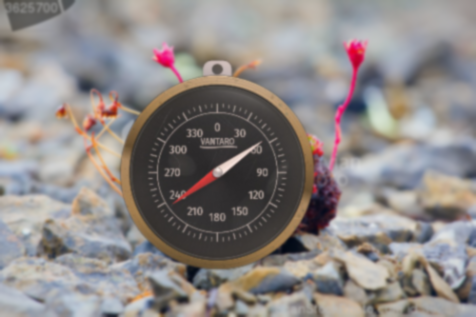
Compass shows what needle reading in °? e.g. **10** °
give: **235** °
